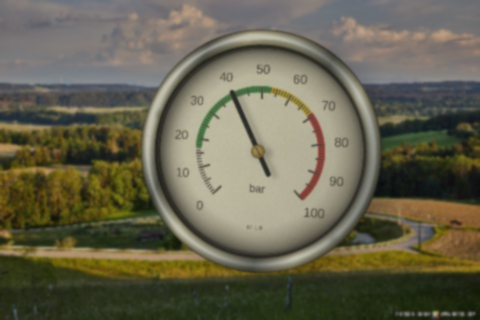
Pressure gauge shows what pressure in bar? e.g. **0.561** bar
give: **40** bar
